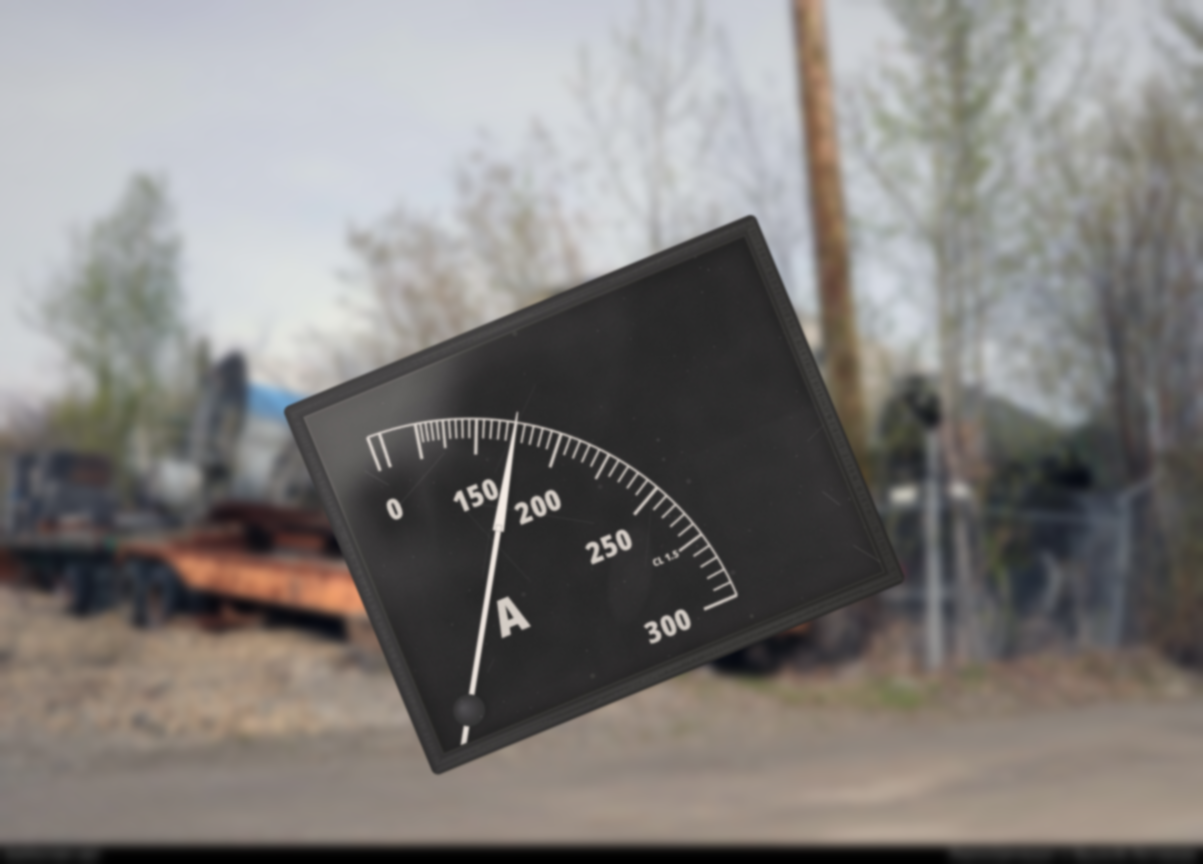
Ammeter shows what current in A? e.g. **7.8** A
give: **175** A
